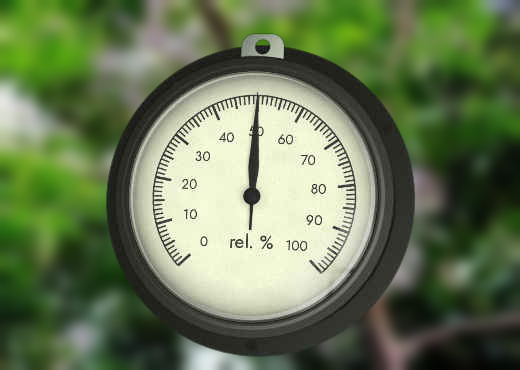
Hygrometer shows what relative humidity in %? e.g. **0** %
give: **50** %
